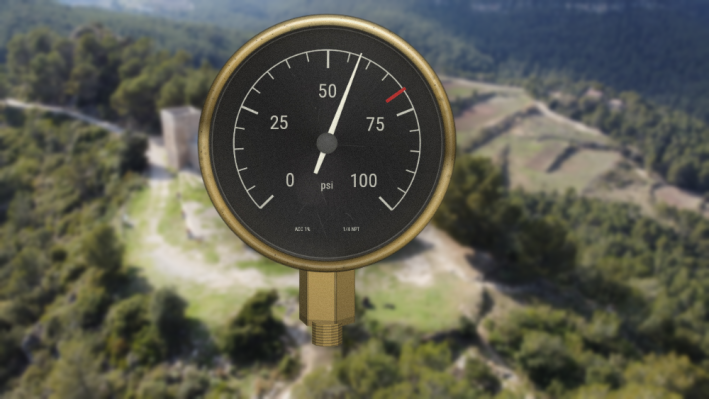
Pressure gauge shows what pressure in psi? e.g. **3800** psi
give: **57.5** psi
